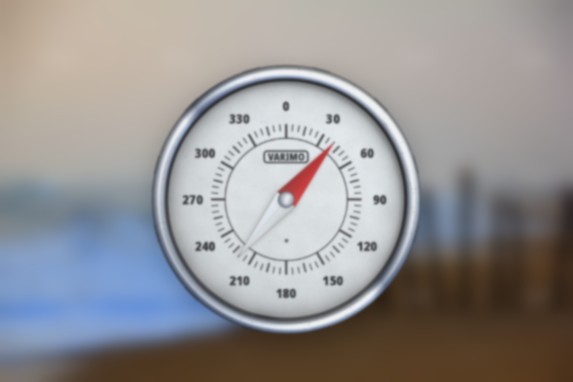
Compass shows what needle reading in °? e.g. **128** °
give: **40** °
